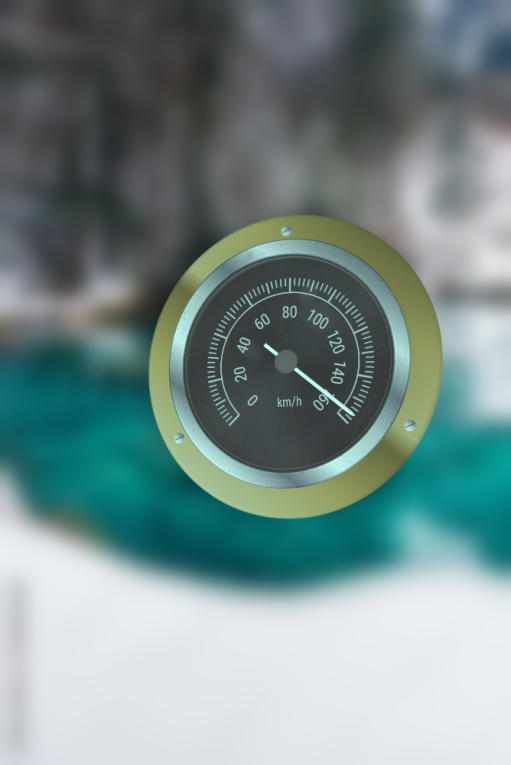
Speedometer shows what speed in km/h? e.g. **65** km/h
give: **156** km/h
